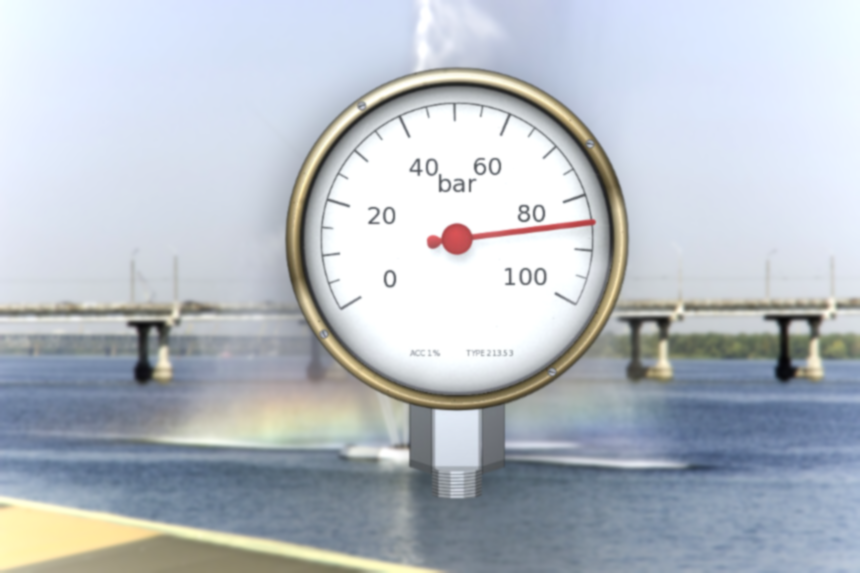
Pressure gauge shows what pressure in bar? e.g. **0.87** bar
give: **85** bar
